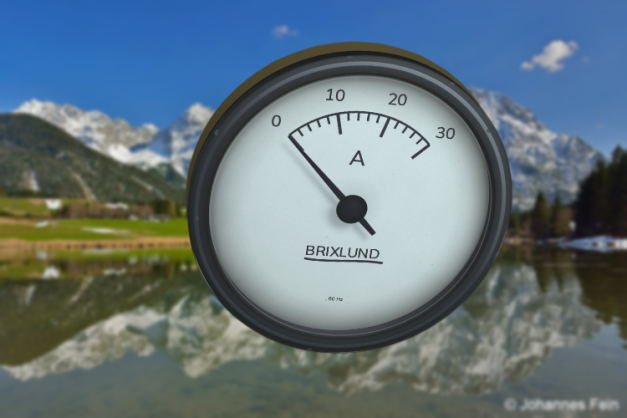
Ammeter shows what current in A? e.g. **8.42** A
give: **0** A
